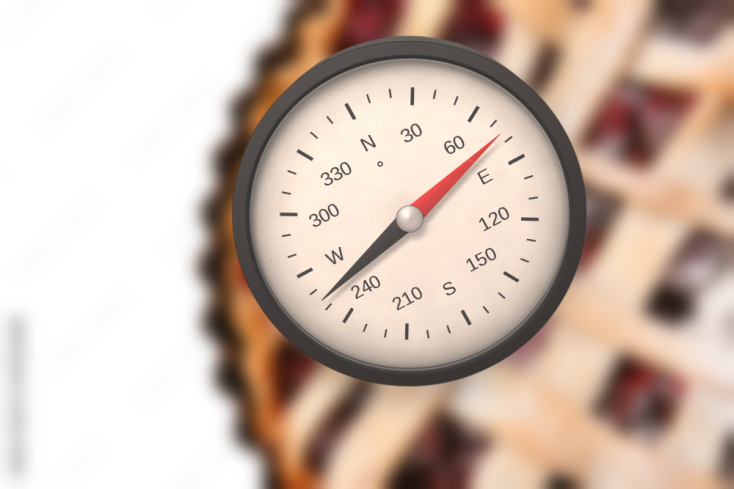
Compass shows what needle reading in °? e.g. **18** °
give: **75** °
